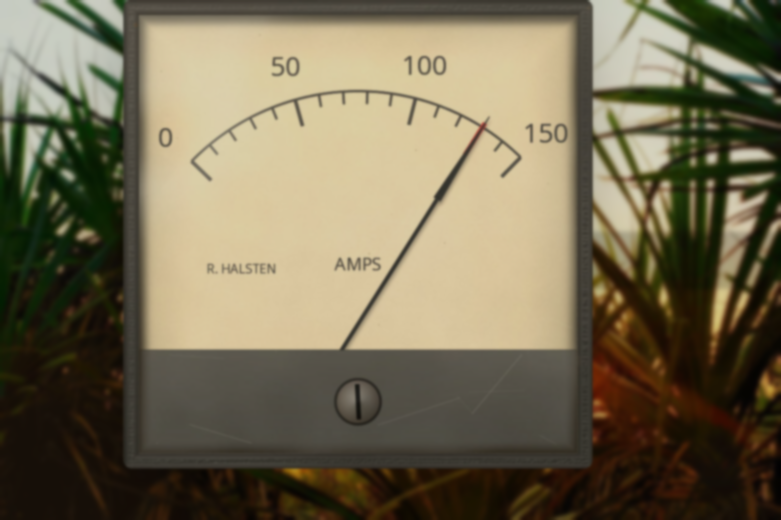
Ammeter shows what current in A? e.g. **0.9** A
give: **130** A
